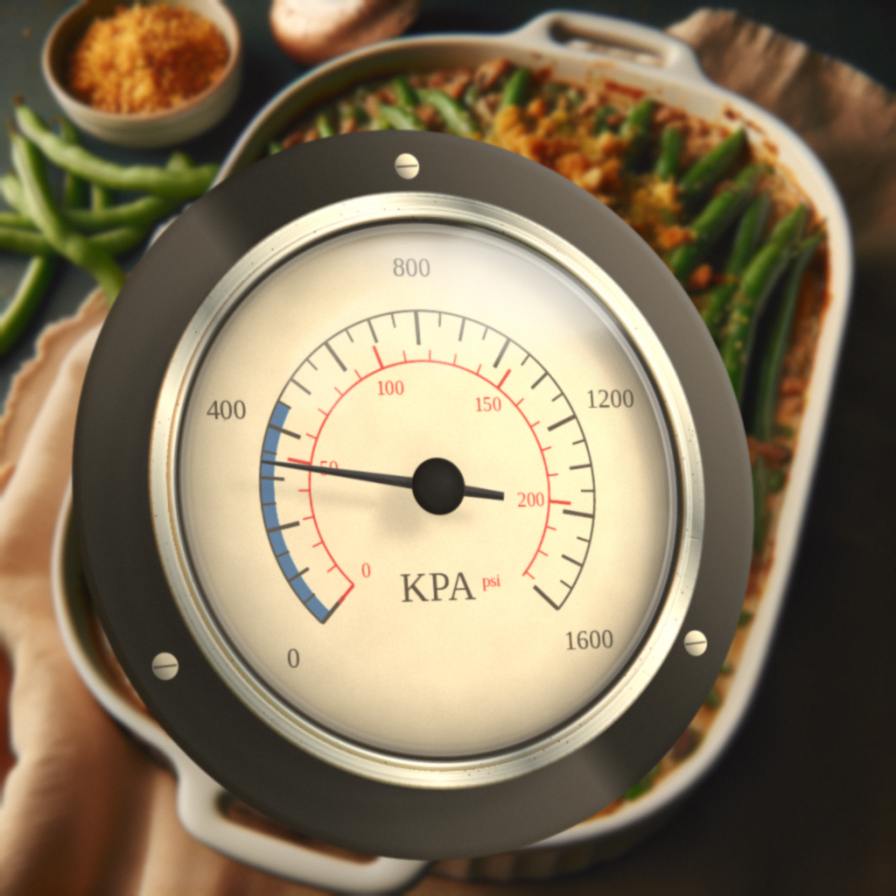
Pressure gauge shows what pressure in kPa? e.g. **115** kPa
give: **325** kPa
